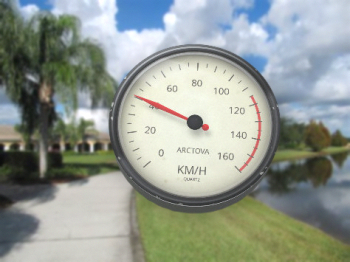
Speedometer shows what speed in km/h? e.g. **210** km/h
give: **40** km/h
